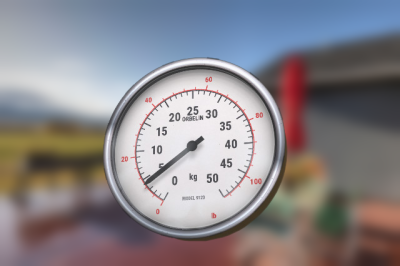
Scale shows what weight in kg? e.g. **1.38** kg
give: **4** kg
